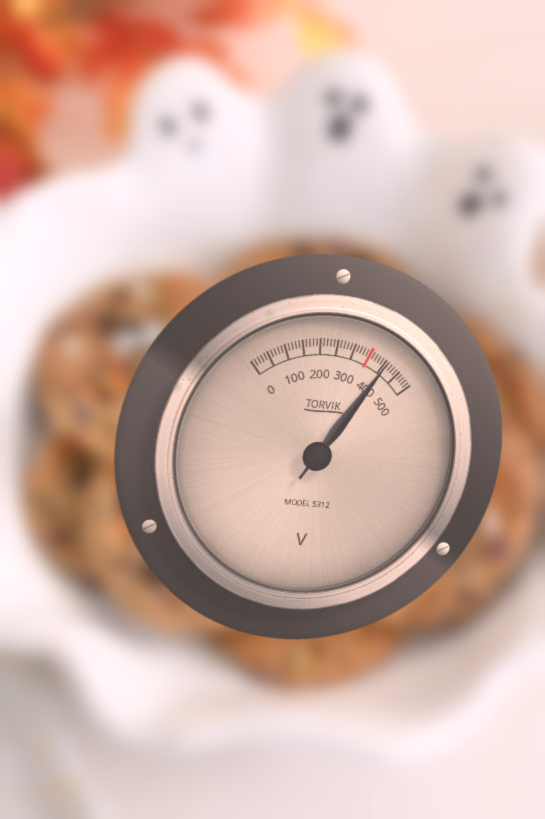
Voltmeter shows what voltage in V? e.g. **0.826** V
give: **400** V
